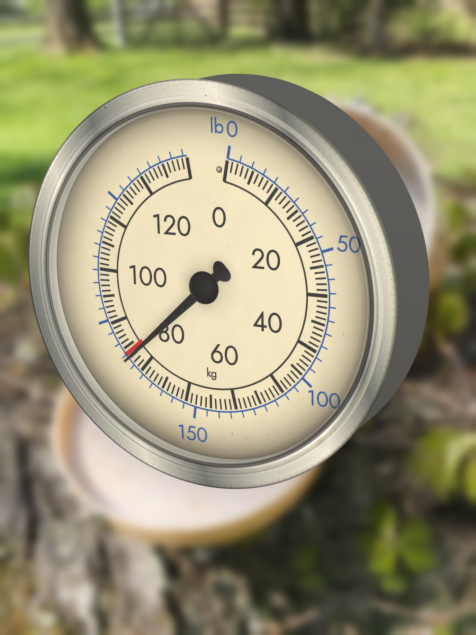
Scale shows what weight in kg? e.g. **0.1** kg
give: **83** kg
